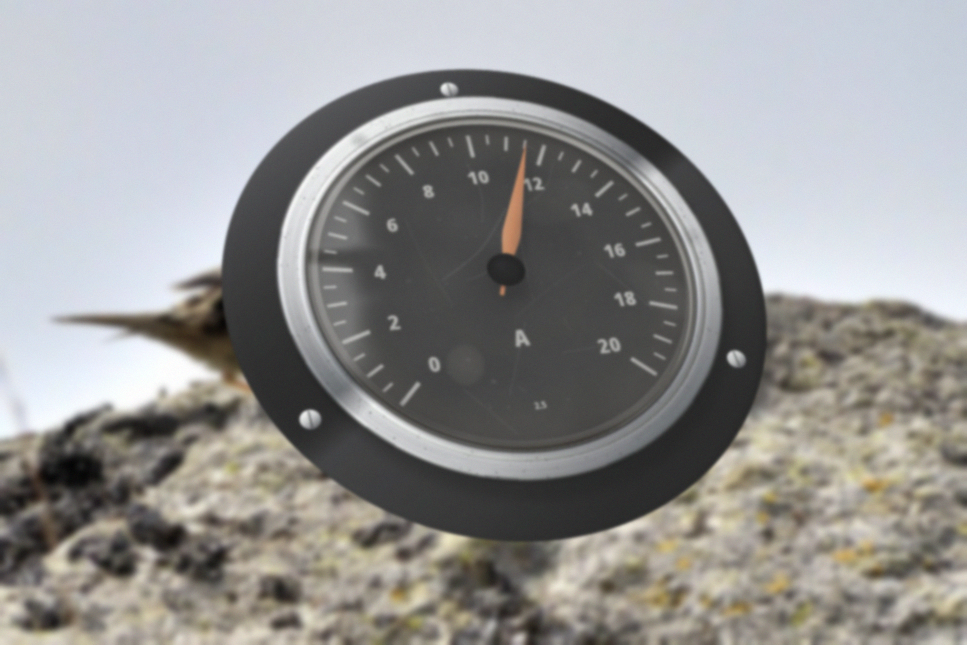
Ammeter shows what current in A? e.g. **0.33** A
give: **11.5** A
